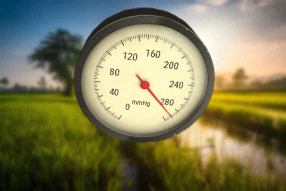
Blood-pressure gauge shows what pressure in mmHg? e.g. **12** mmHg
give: **290** mmHg
